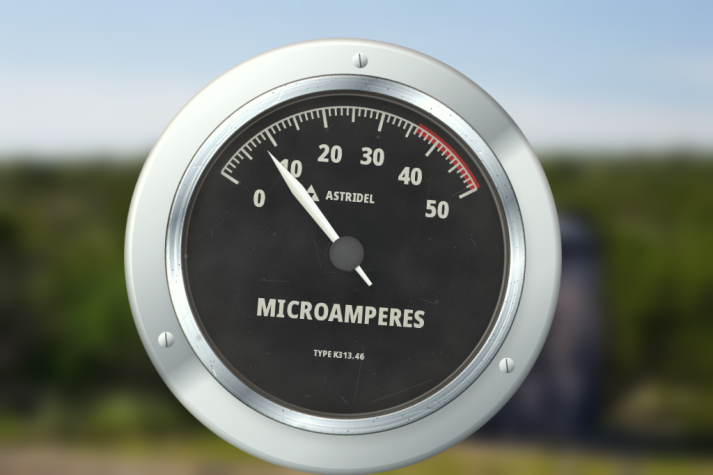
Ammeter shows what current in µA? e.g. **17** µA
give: **8** µA
